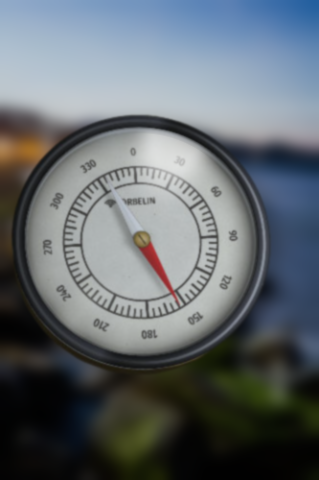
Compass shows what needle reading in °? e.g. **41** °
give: **155** °
